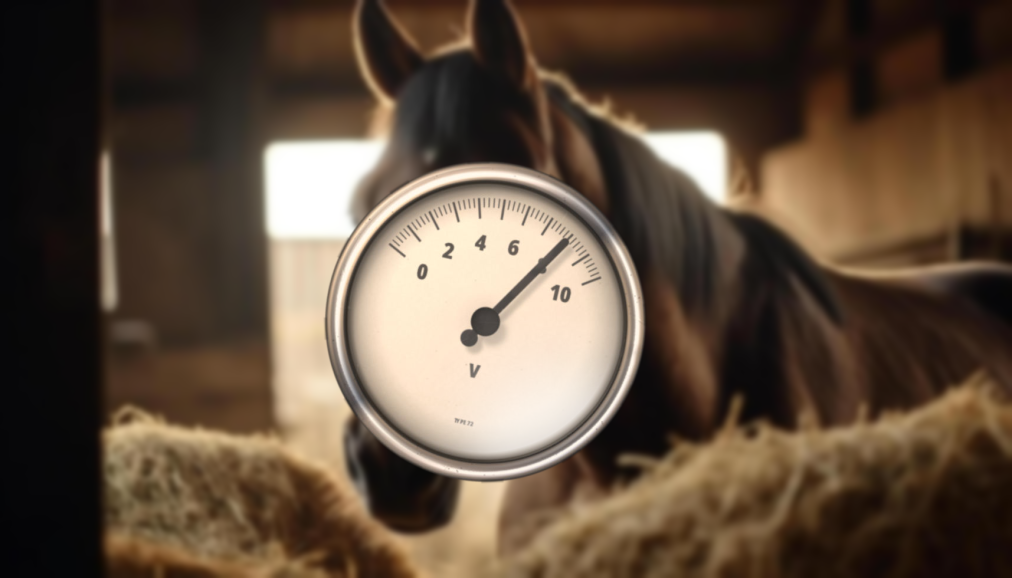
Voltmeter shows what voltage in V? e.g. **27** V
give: **8** V
